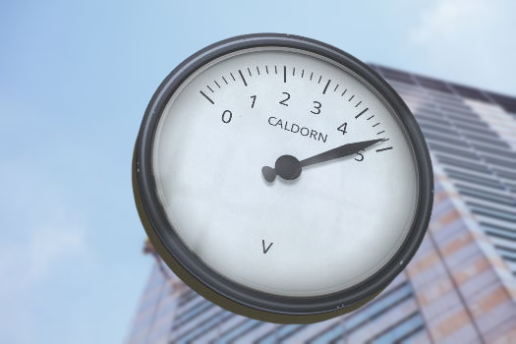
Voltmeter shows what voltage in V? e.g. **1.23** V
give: **4.8** V
